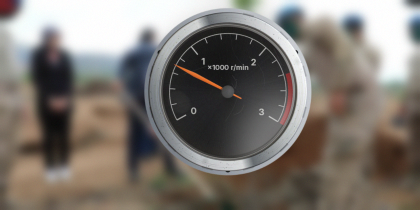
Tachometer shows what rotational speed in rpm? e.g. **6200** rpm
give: **700** rpm
